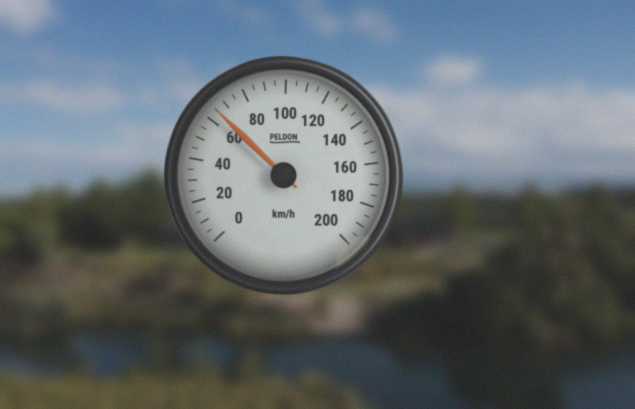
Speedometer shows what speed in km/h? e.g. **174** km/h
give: **65** km/h
